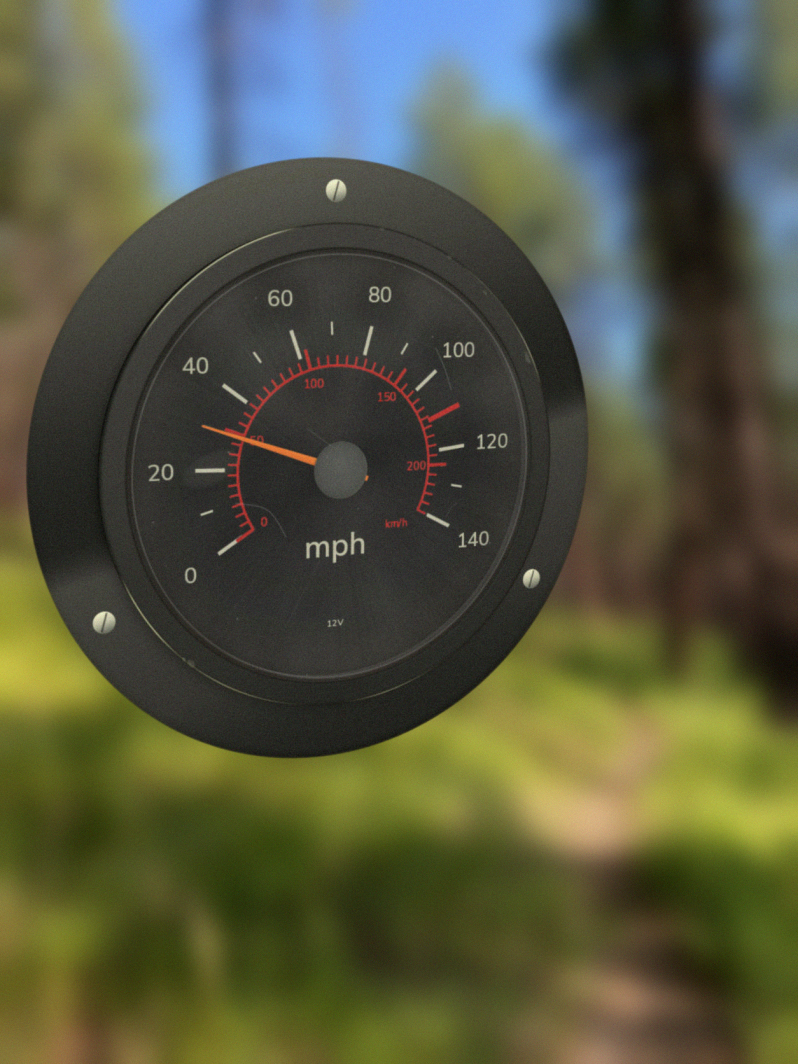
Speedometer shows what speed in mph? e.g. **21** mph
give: **30** mph
